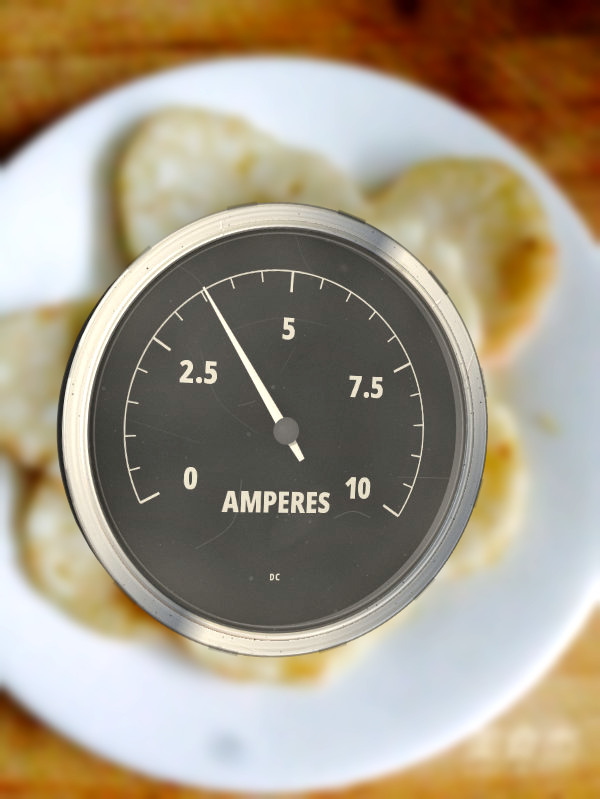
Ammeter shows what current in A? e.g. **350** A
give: **3.5** A
